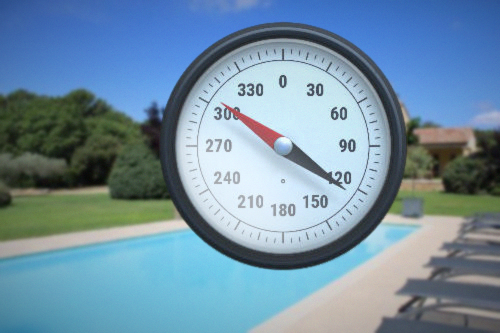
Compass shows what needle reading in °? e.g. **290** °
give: **305** °
